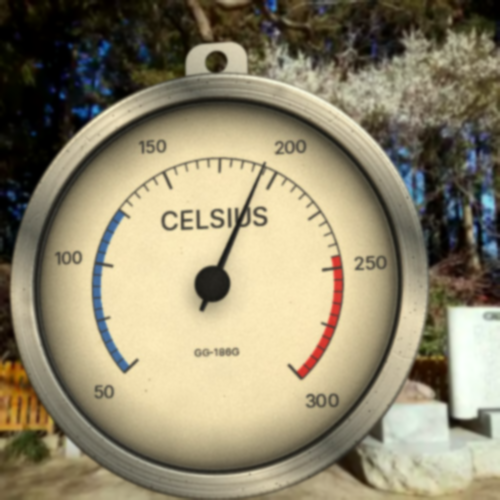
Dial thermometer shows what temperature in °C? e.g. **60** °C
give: **195** °C
